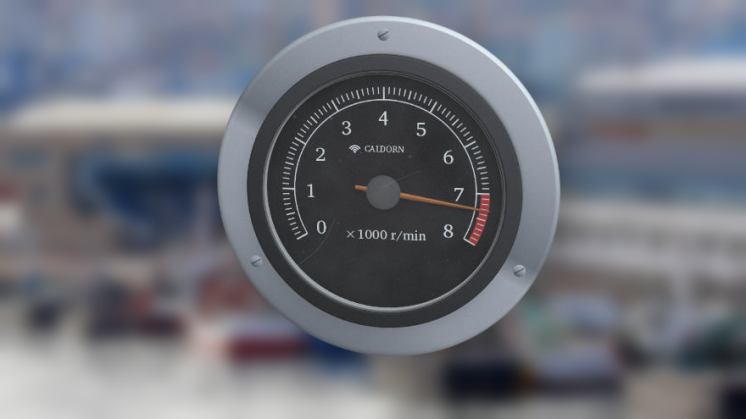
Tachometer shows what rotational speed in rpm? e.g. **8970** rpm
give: **7300** rpm
